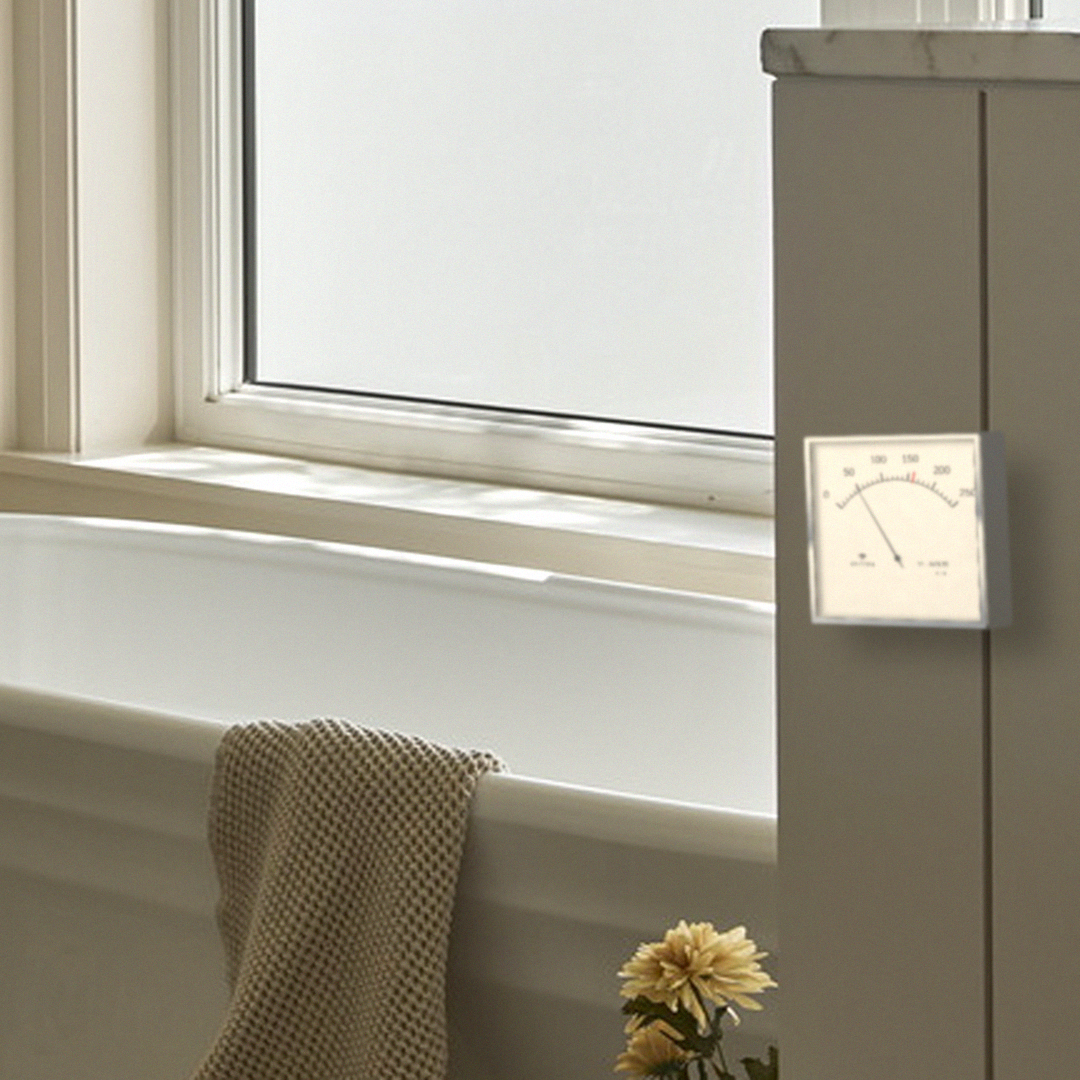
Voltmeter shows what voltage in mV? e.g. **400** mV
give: **50** mV
